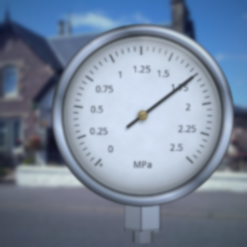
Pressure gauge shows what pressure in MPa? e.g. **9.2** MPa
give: **1.75** MPa
